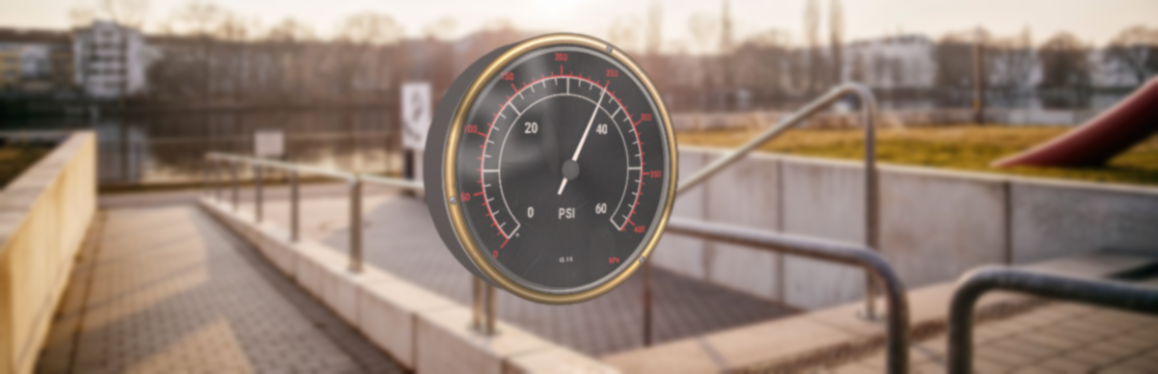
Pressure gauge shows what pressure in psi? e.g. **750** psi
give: **36** psi
